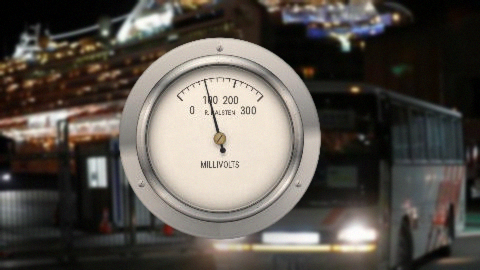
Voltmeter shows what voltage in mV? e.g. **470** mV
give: **100** mV
